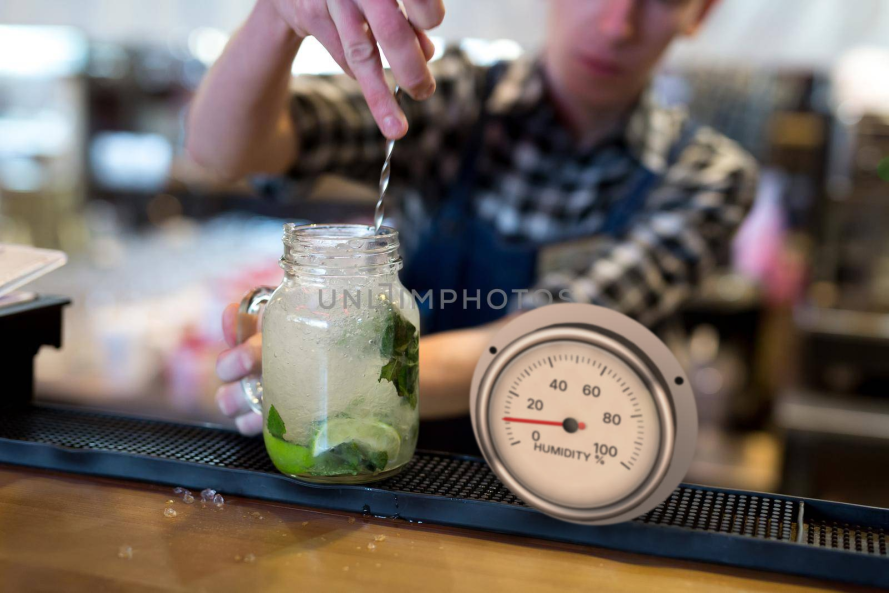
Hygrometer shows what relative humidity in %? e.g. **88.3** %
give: **10** %
